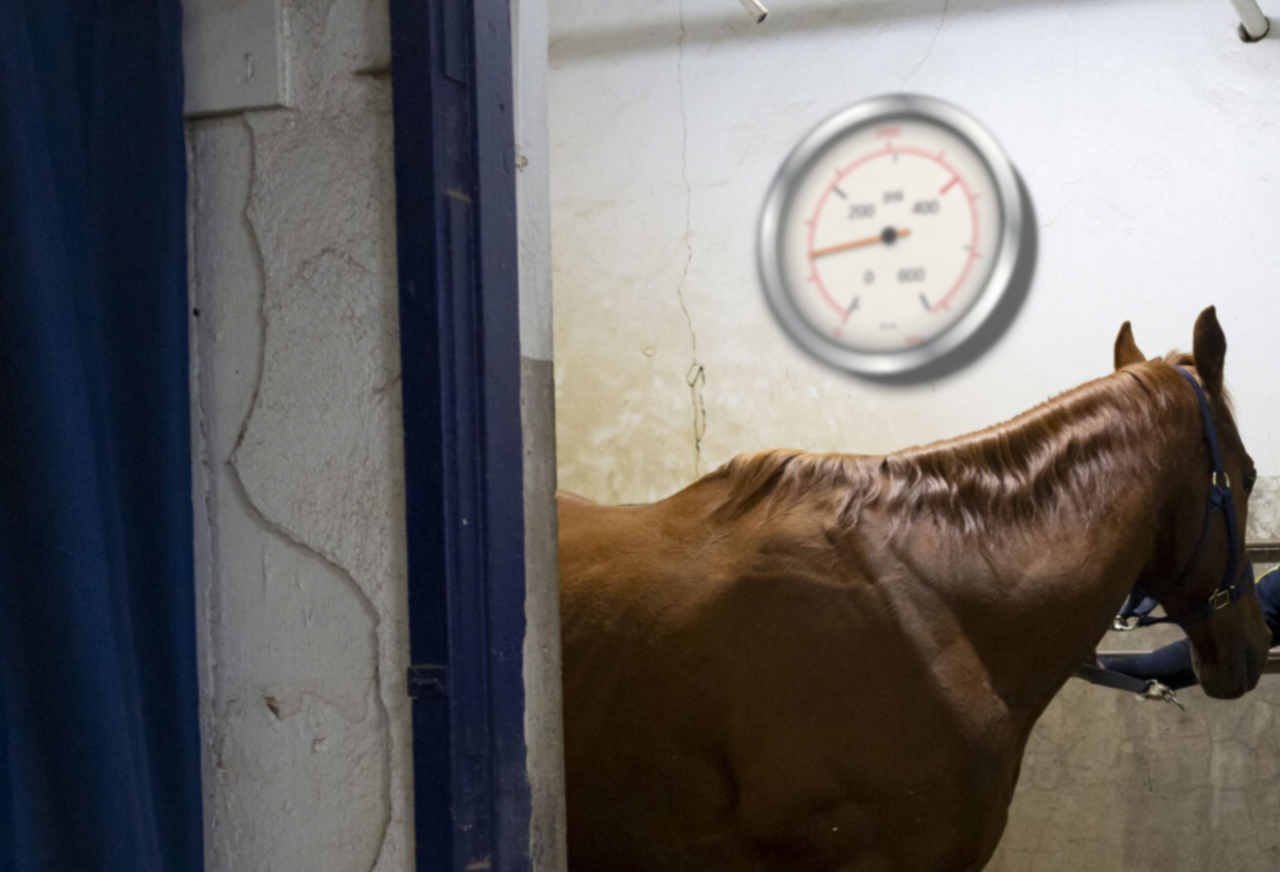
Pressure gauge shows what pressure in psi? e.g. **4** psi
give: **100** psi
